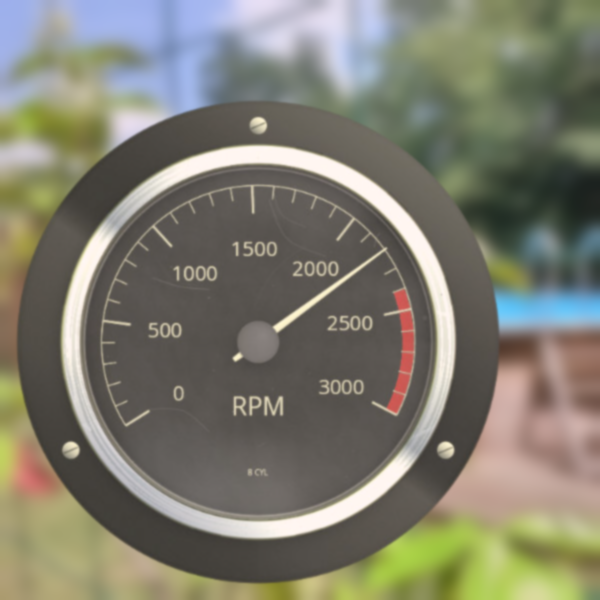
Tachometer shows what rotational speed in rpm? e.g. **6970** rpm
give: **2200** rpm
